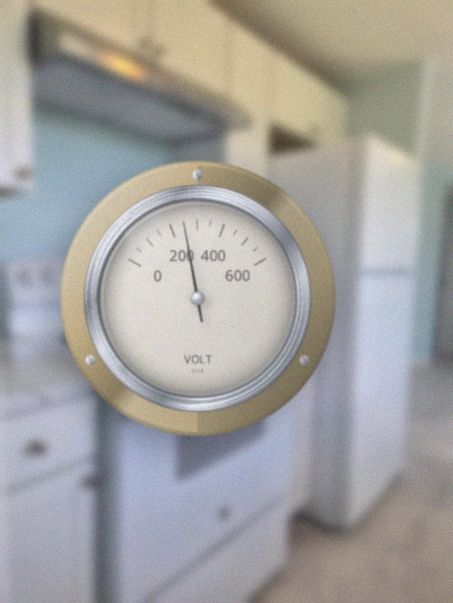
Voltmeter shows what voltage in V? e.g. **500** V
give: **250** V
